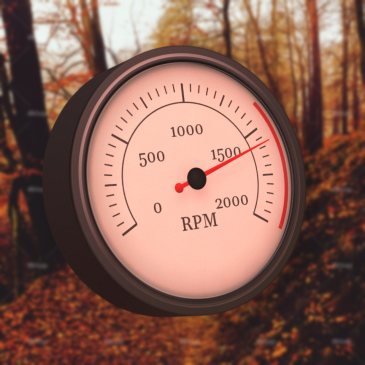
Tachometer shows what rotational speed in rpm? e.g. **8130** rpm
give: **1575** rpm
